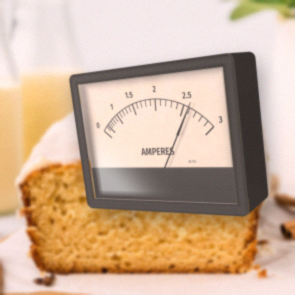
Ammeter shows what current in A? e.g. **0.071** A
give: **2.6** A
